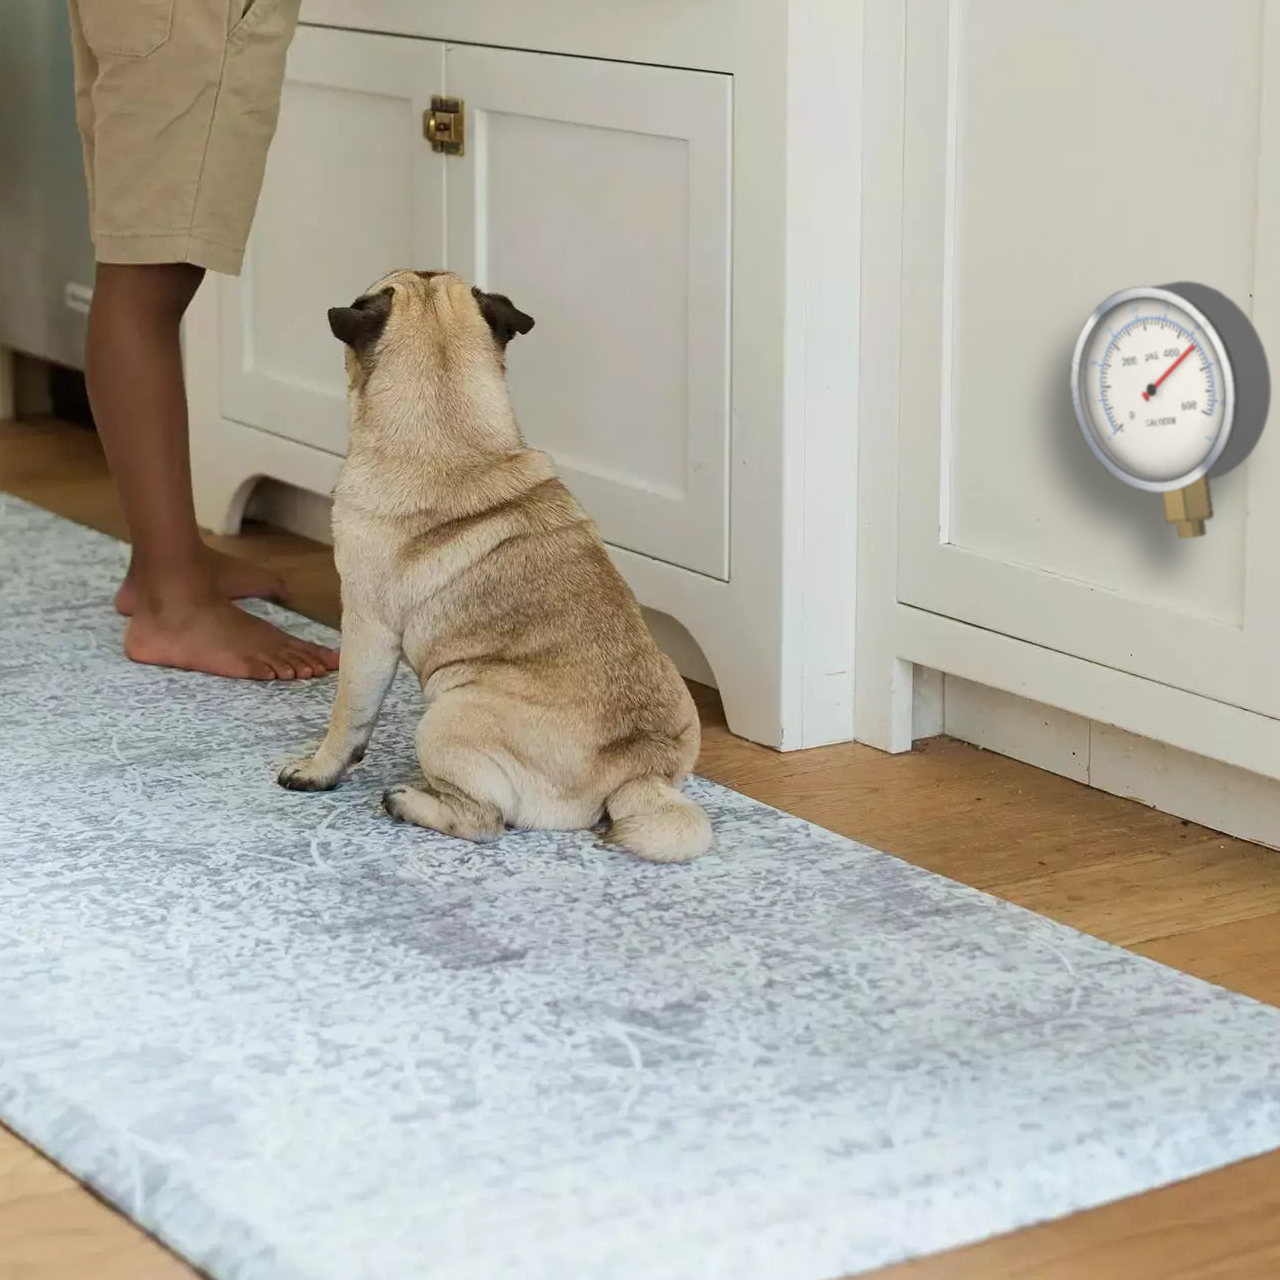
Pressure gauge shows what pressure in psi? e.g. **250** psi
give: **450** psi
